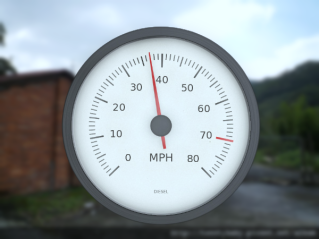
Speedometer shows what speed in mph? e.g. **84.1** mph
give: **37** mph
